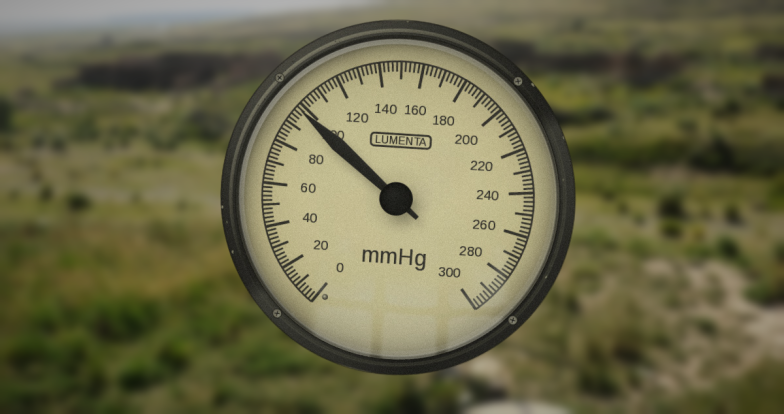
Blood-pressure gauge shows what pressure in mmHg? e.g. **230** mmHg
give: **98** mmHg
